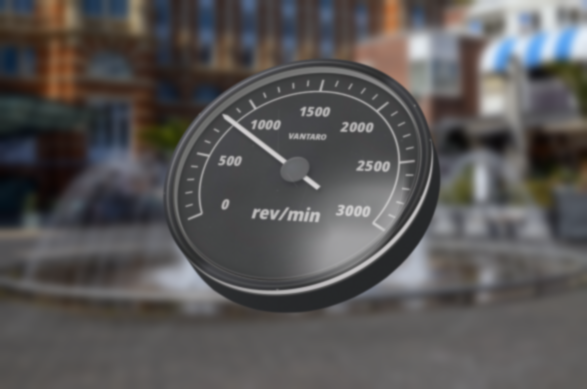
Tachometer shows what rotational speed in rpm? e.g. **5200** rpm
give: **800** rpm
